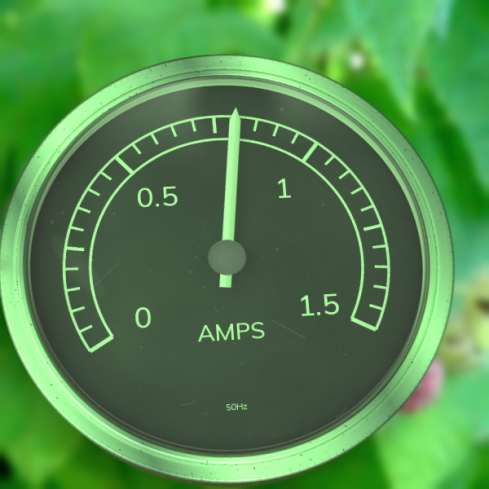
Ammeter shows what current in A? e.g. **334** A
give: **0.8** A
